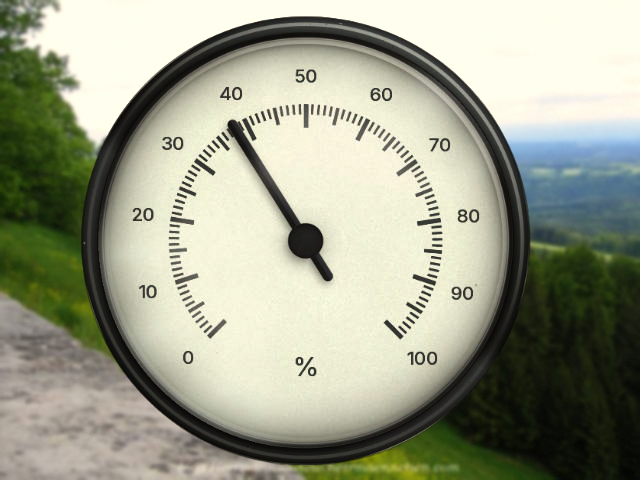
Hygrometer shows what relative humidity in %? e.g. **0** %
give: **38** %
